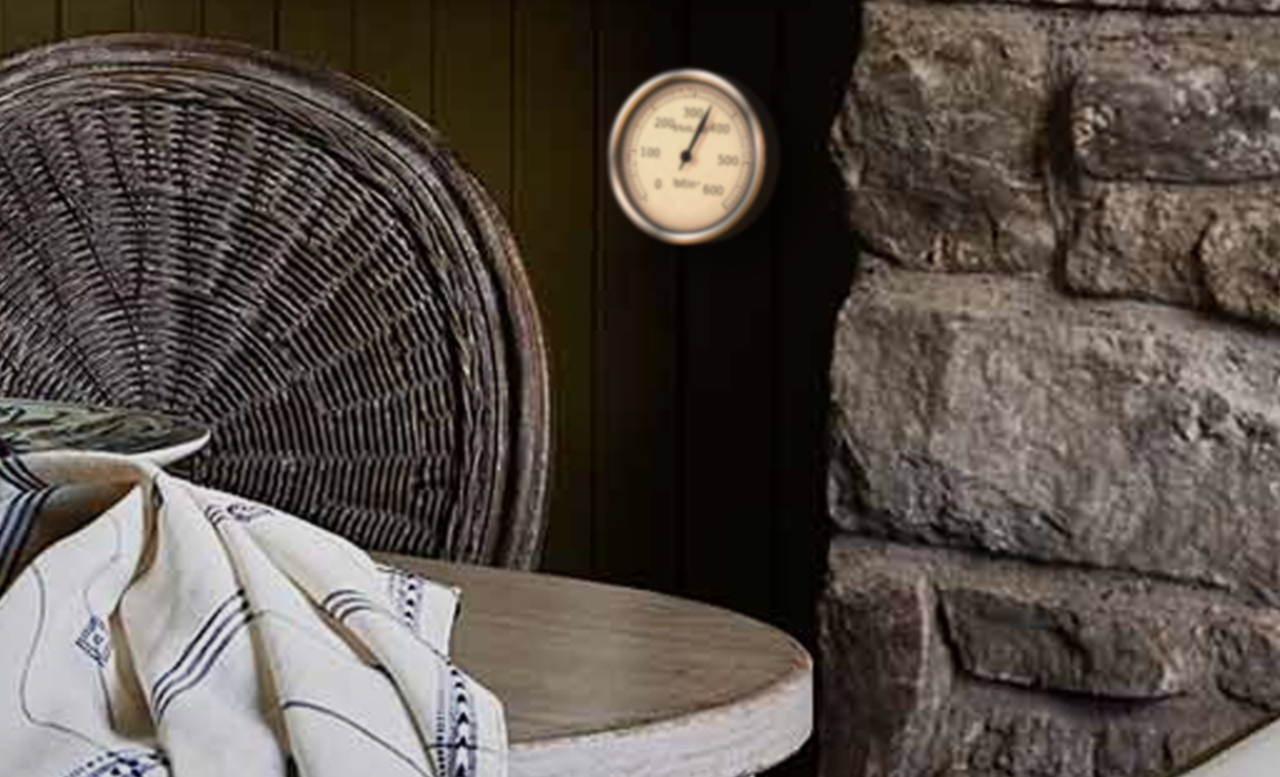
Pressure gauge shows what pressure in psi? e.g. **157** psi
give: **350** psi
